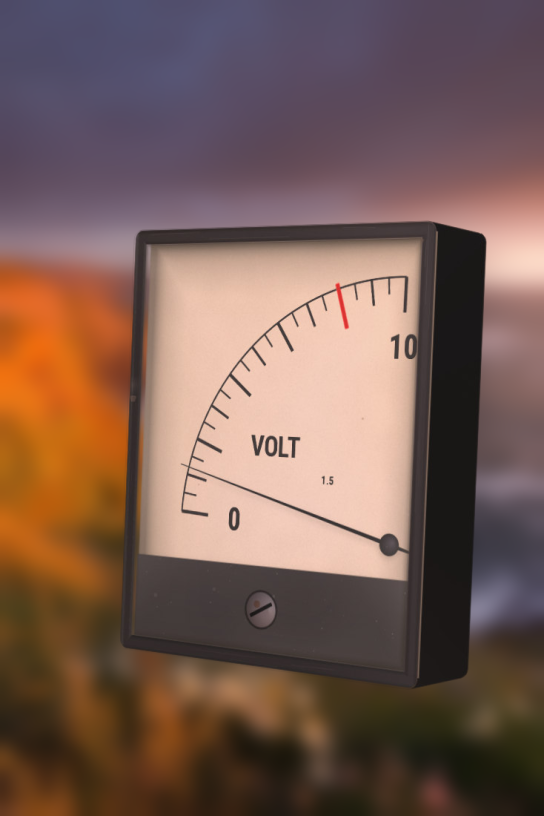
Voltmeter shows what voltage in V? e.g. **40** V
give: **1.25** V
